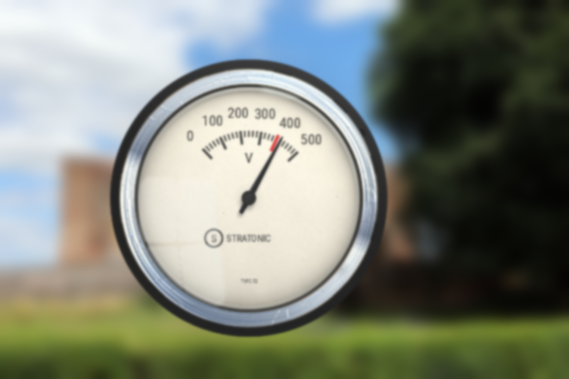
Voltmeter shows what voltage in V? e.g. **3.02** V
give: **400** V
